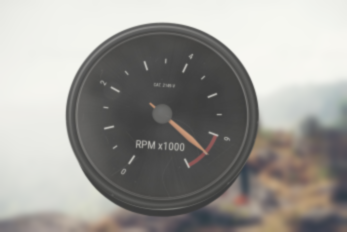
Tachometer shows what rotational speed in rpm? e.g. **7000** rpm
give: **6500** rpm
